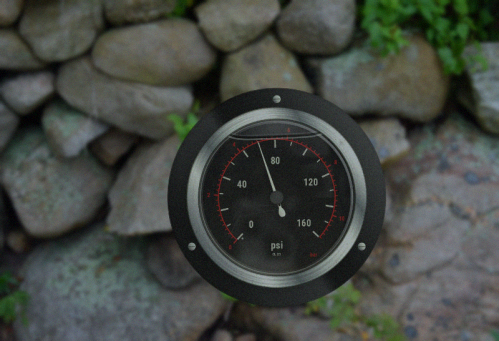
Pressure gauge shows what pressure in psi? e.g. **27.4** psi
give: **70** psi
